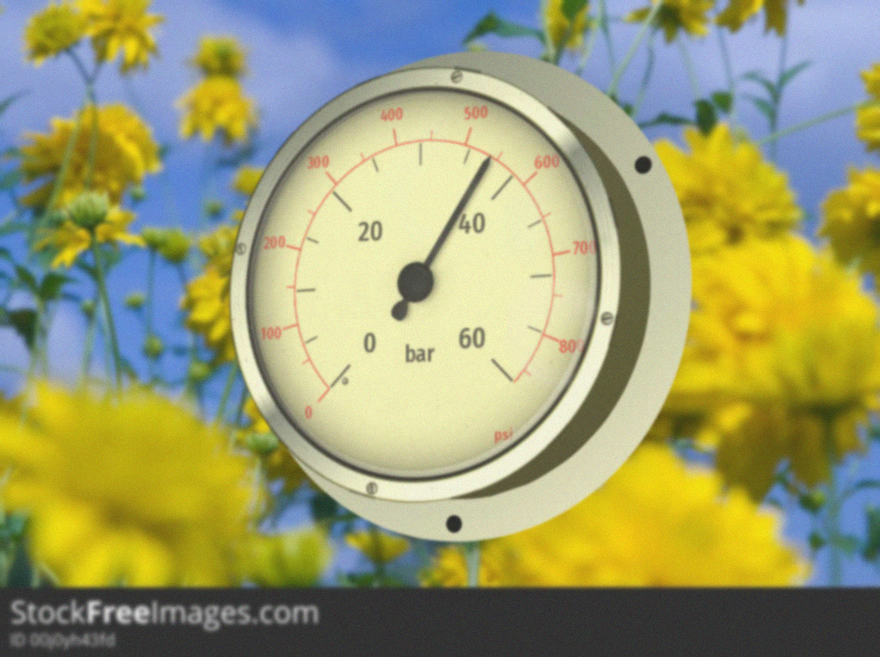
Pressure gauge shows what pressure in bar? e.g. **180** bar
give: **37.5** bar
